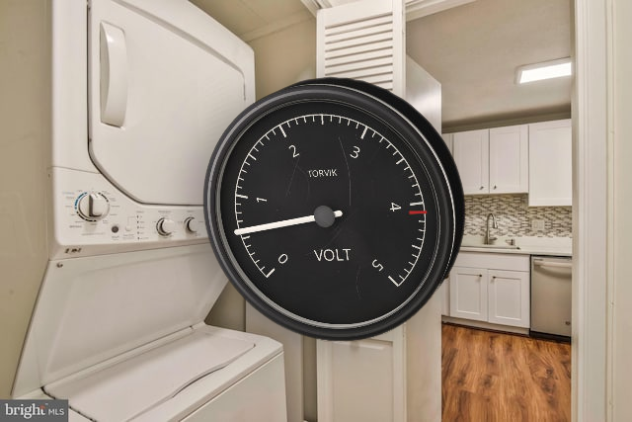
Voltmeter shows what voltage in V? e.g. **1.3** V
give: **0.6** V
